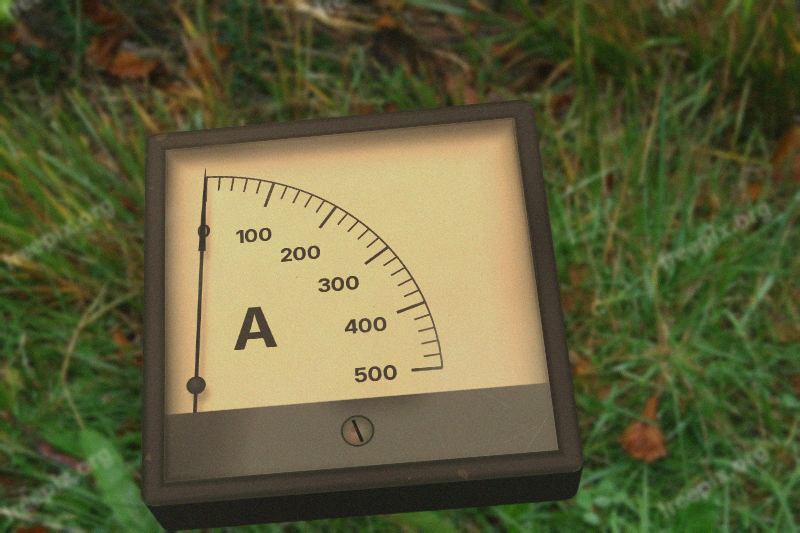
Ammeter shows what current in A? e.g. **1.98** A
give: **0** A
